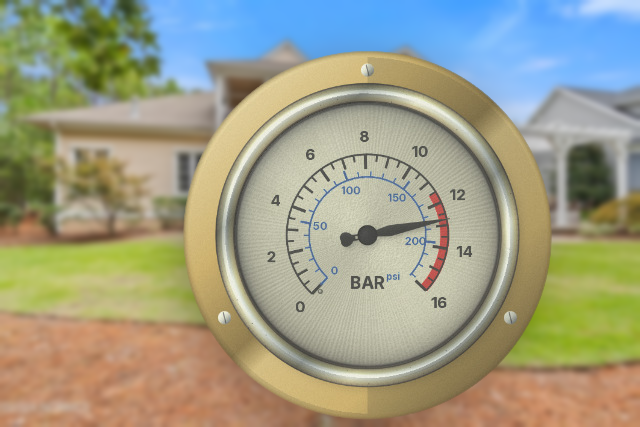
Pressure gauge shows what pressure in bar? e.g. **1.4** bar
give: **12.75** bar
